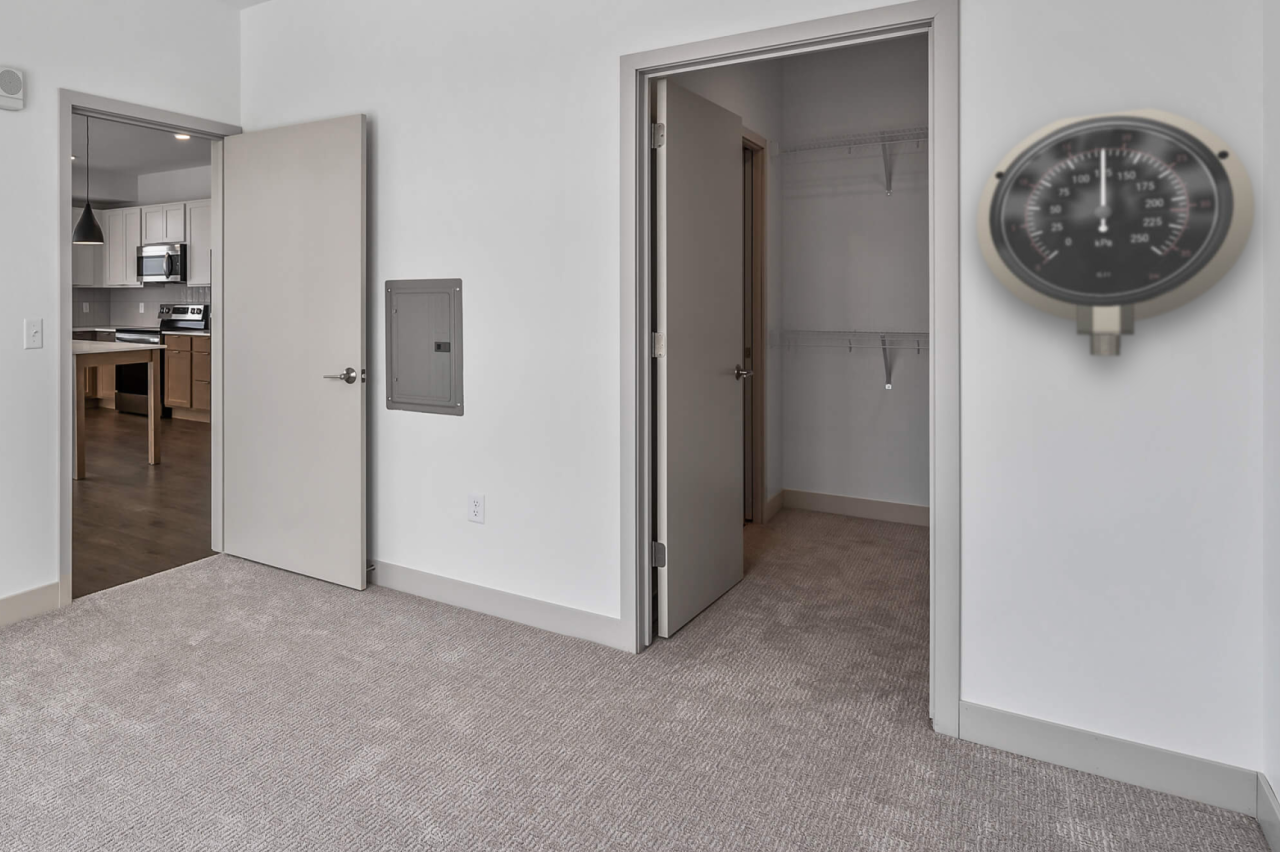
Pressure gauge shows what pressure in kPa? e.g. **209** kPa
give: **125** kPa
